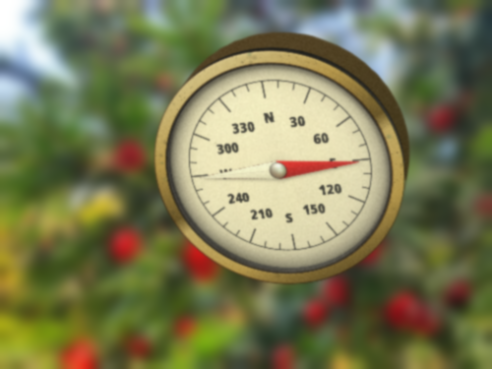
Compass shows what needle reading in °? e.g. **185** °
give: **90** °
